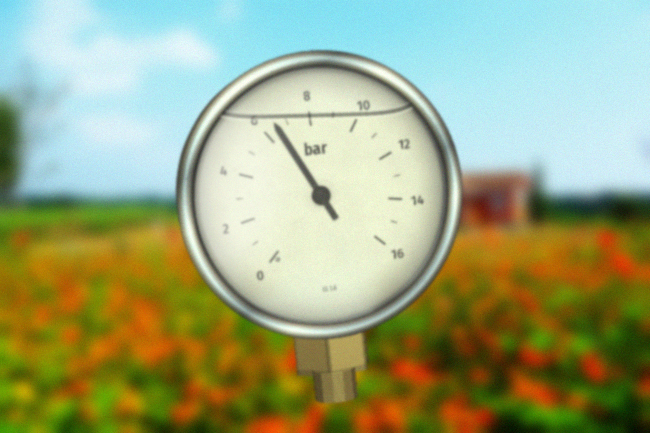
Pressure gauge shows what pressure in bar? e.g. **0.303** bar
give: **6.5** bar
